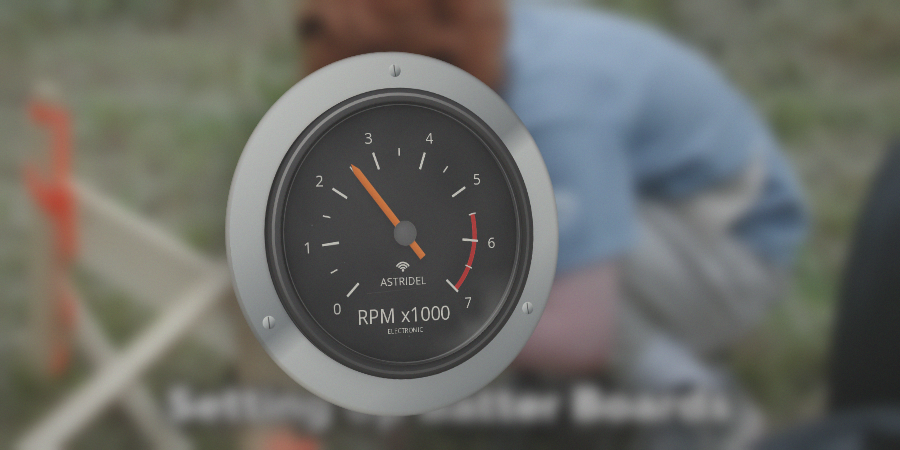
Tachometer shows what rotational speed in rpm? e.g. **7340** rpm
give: **2500** rpm
